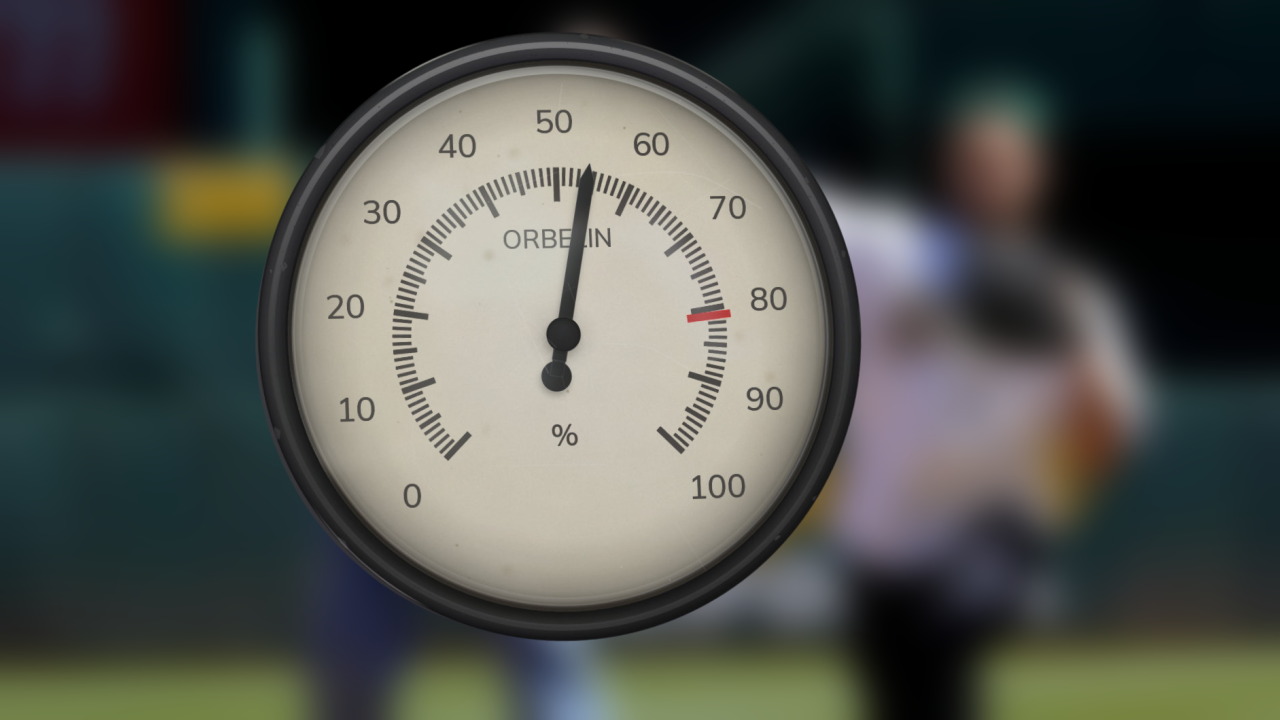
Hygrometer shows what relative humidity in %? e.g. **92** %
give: **54** %
